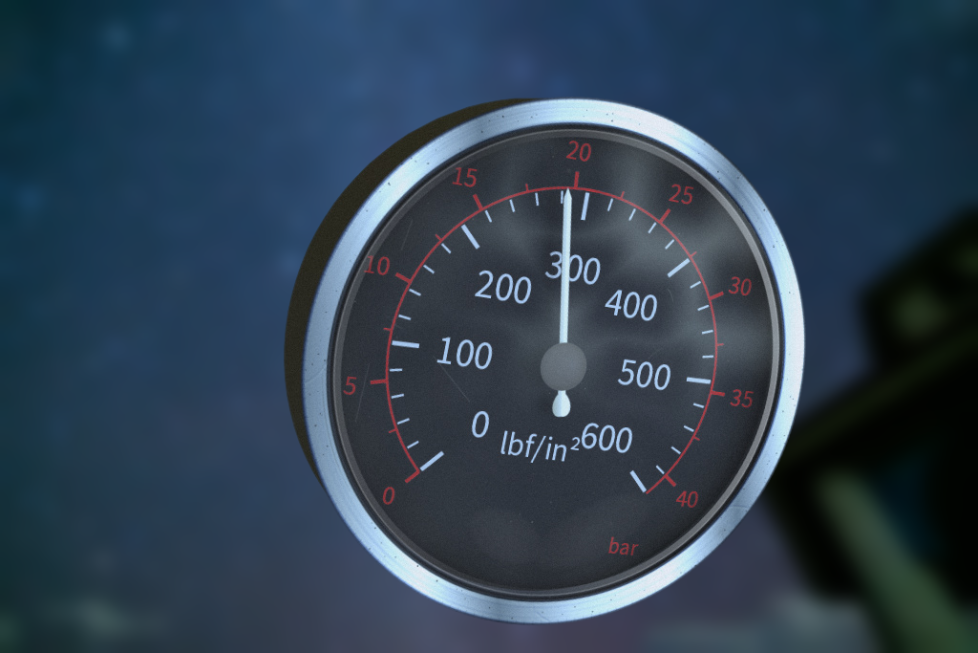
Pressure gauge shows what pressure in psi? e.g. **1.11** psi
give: **280** psi
